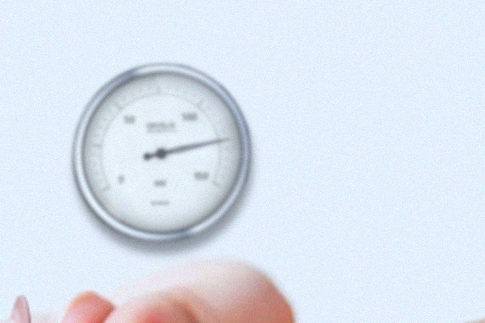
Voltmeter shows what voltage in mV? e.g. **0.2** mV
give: **125** mV
